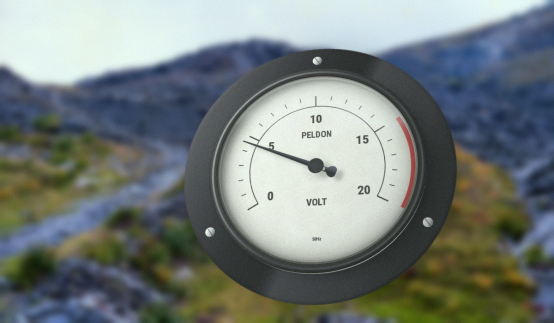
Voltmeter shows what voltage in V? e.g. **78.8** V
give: **4.5** V
